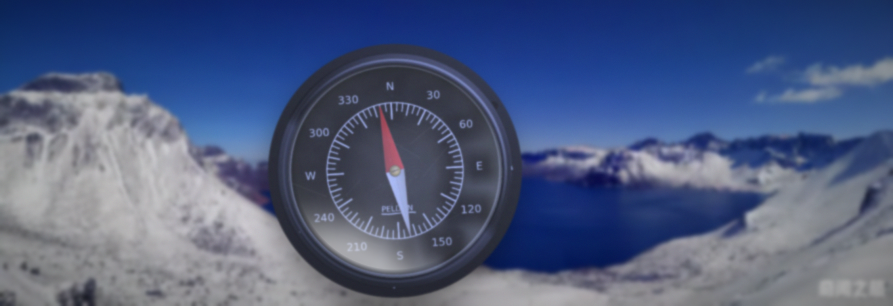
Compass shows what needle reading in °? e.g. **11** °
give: **350** °
